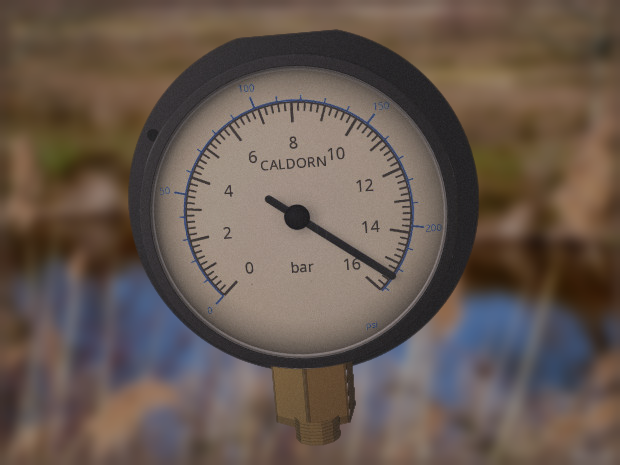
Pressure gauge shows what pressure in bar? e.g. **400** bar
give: **15.4** bar
